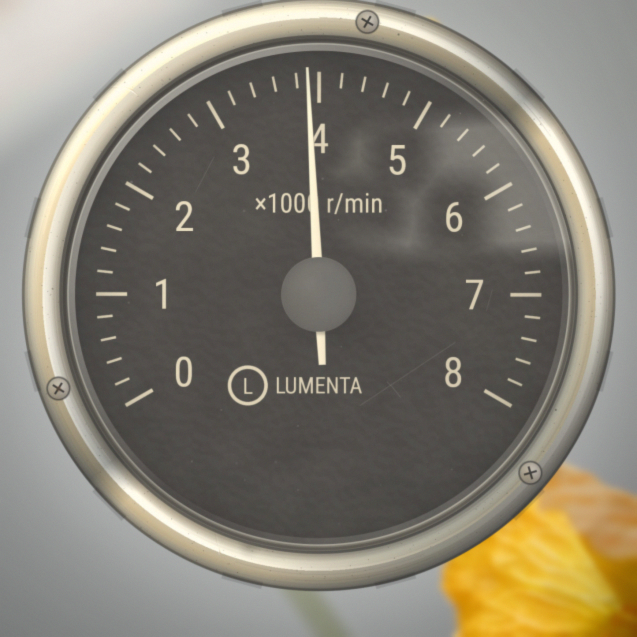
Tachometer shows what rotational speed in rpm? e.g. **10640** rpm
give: **3900** rpm
